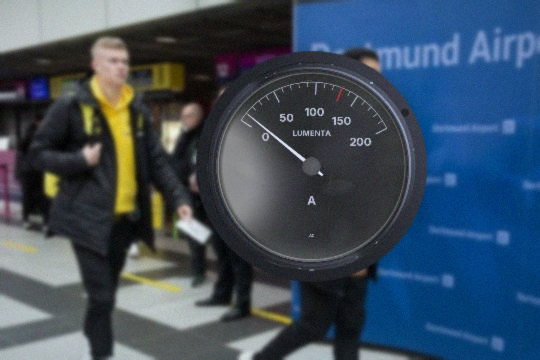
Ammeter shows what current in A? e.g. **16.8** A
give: **10** A
